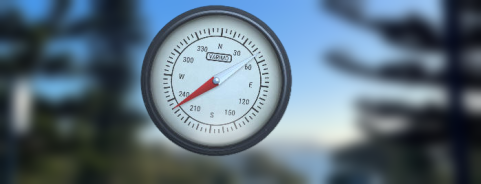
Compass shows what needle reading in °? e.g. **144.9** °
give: **230** °
